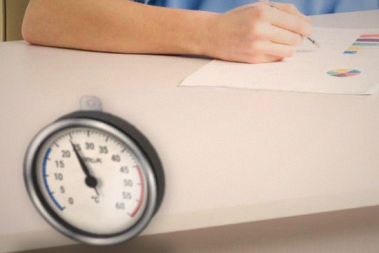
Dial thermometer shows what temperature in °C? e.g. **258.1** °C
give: **25** °C
